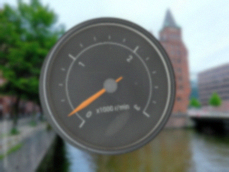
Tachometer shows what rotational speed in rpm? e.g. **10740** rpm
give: **200** rpm
